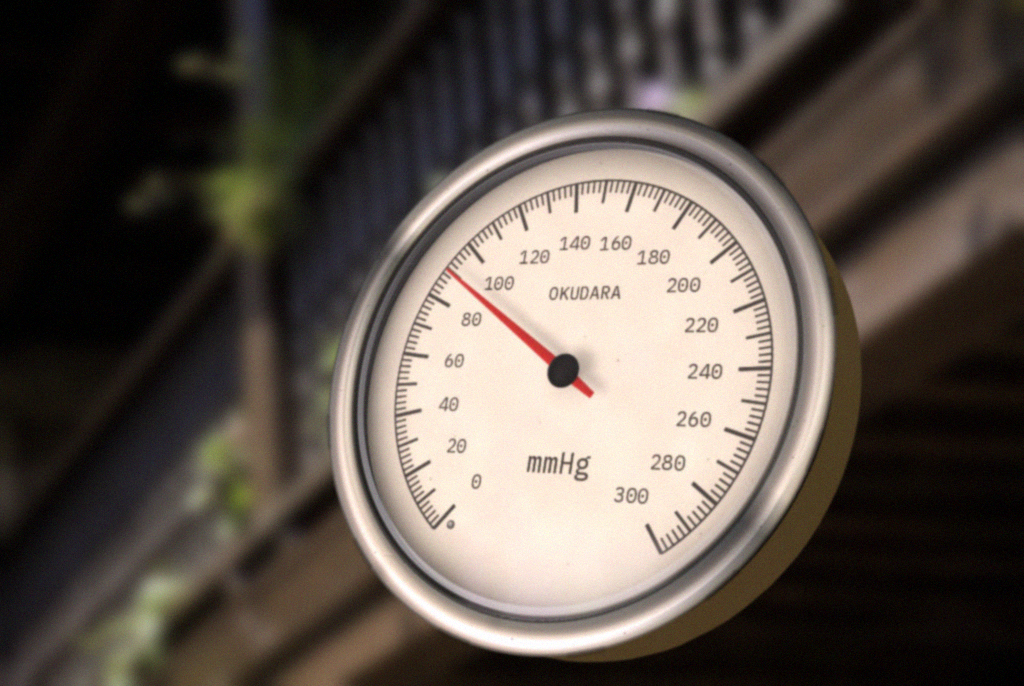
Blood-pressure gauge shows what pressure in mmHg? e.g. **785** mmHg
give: **90** mmHg
